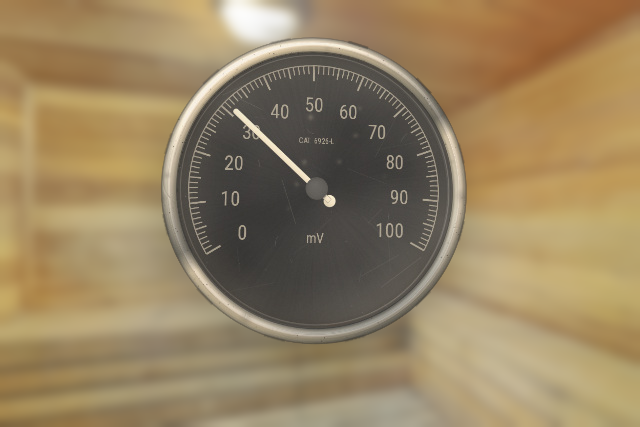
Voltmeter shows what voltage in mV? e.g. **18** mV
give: **31** mV
